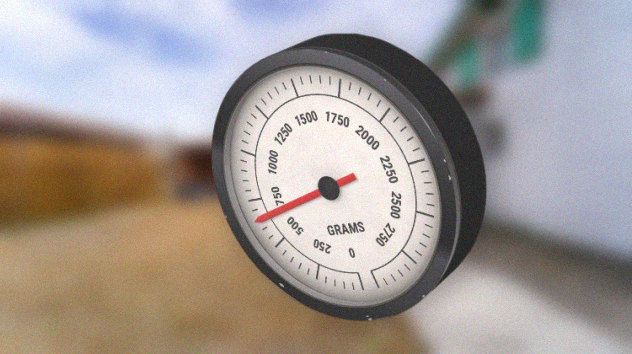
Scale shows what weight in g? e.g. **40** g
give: **650** g
